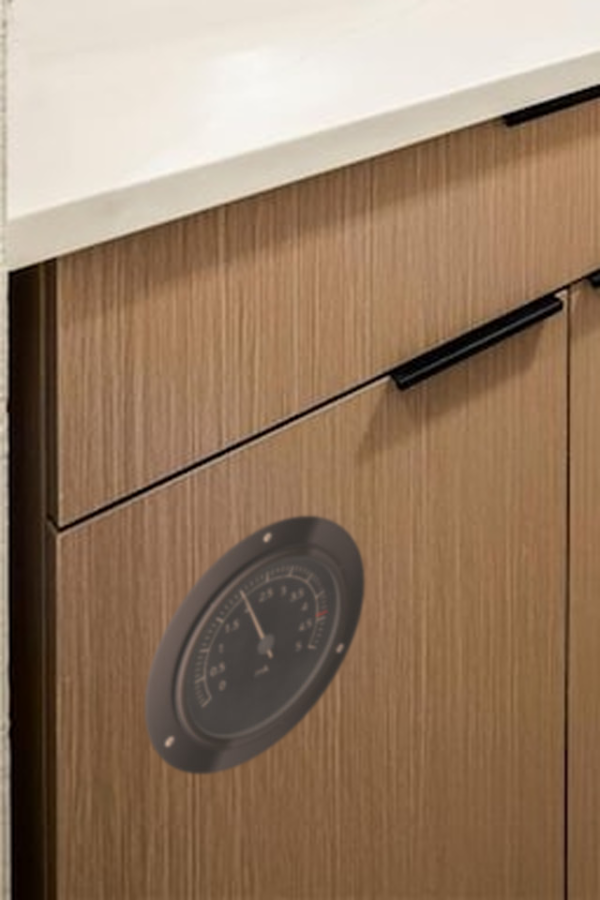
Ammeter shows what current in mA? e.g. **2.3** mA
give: **2** mA
